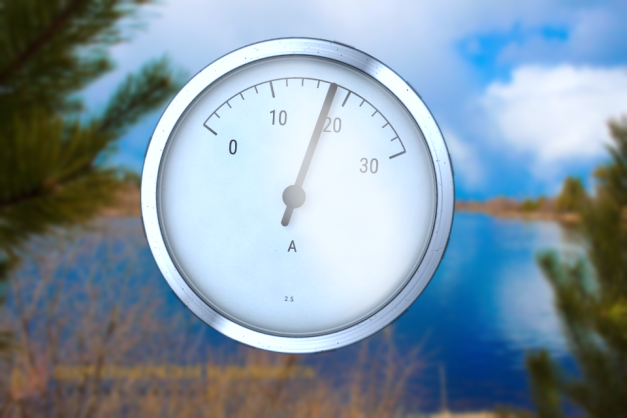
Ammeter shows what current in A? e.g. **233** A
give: **18** A
